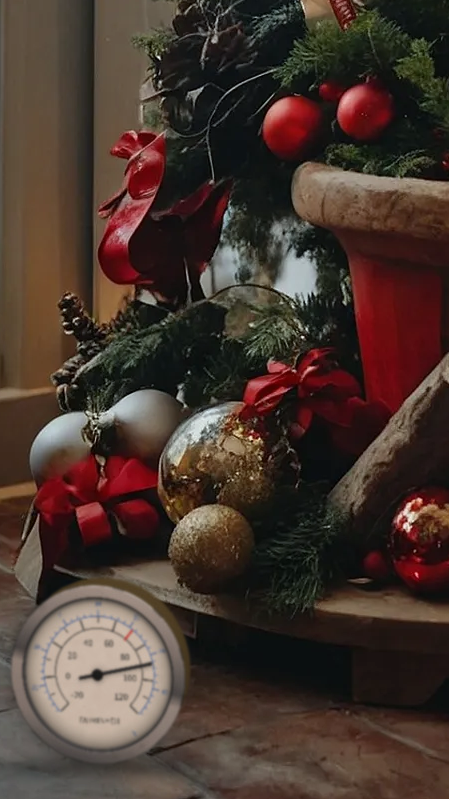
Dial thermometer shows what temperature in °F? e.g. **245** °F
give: **90** °F
